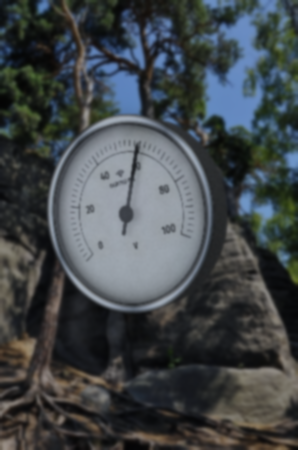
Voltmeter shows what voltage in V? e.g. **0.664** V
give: **60** V
